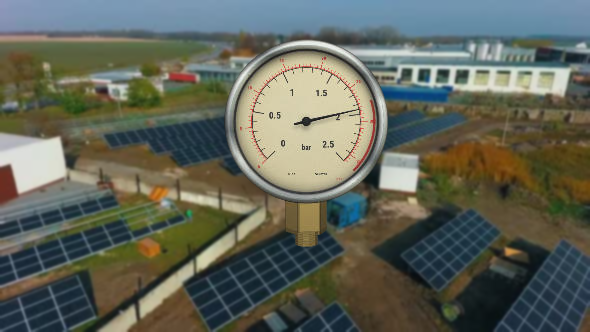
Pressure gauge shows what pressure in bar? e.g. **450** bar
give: **1.95** bar
